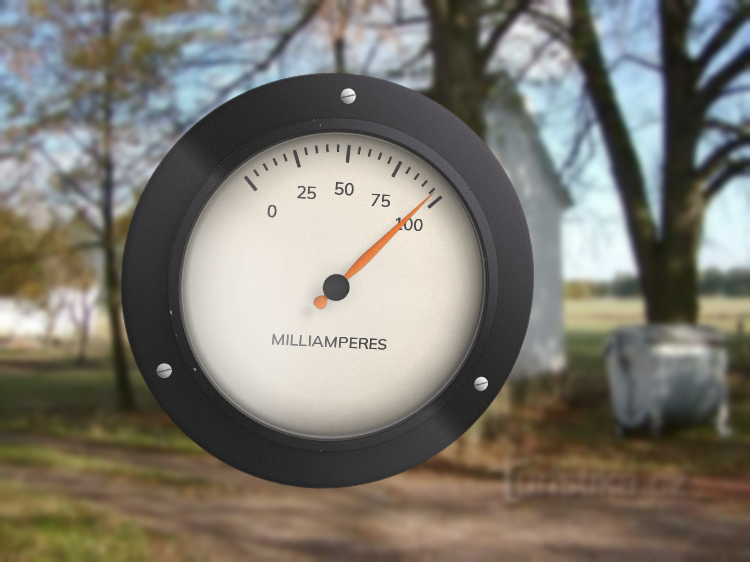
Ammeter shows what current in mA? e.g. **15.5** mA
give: **95** mA
